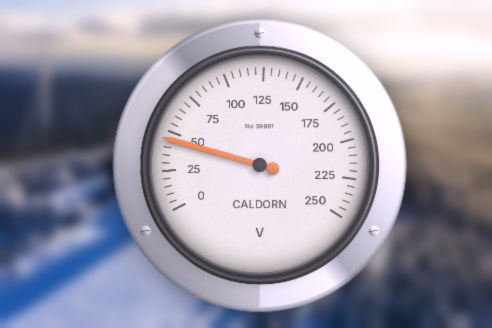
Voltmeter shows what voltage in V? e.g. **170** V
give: **45** V
